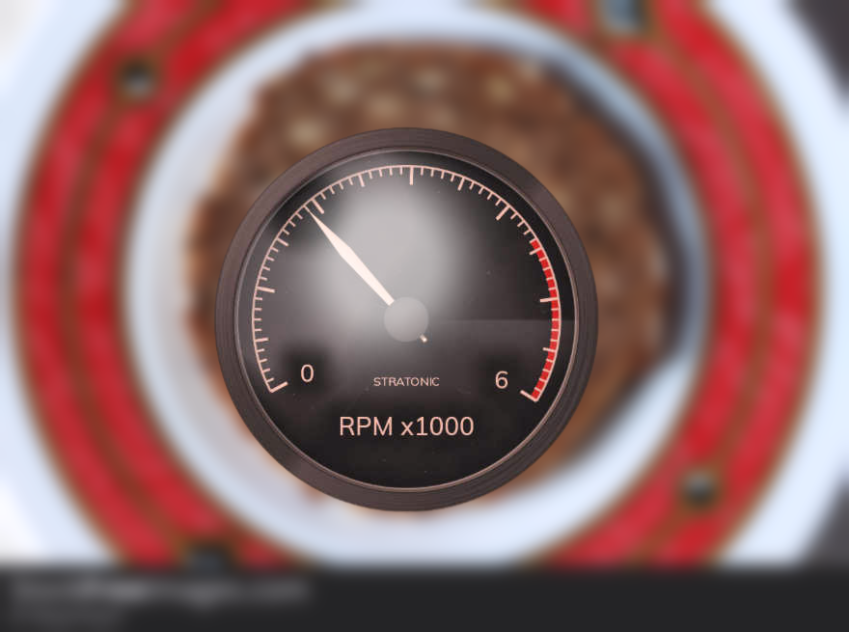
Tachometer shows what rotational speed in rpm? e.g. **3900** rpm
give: **1900** rpm
